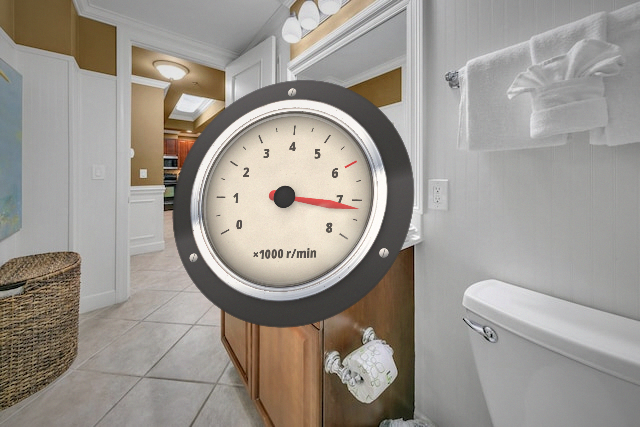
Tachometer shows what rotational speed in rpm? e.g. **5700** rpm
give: **7250** rpm
